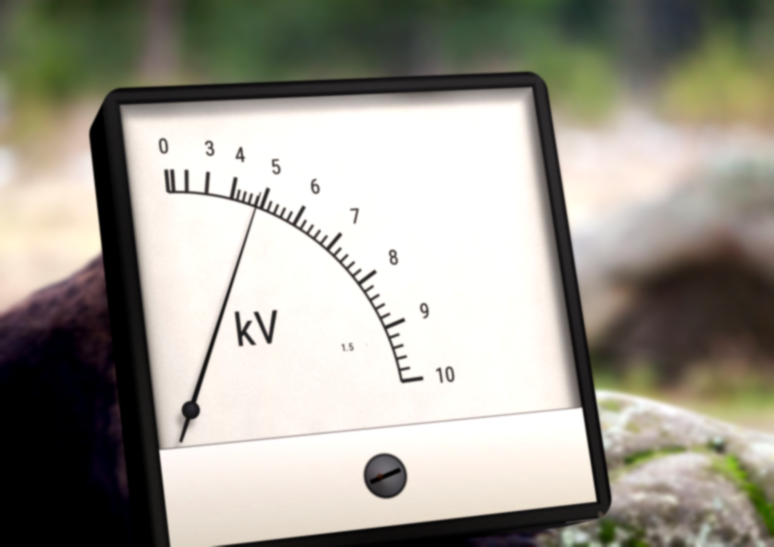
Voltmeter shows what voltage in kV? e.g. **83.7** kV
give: **4.8** kV
